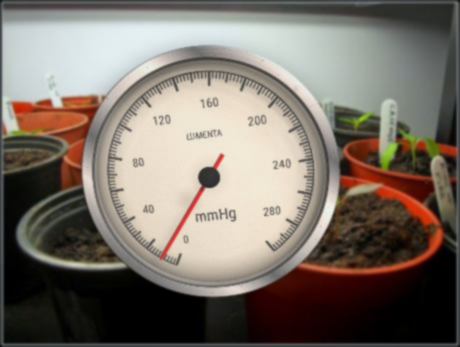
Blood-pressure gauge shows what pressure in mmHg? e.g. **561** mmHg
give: **10** mmHg
